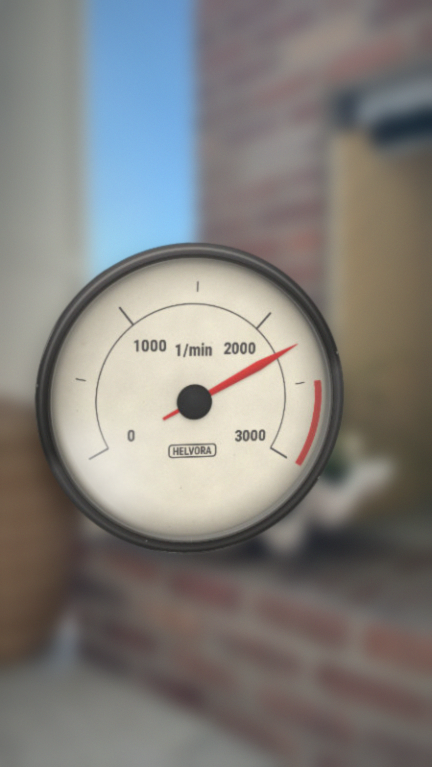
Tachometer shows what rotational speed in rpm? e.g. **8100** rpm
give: **2250** rpm
